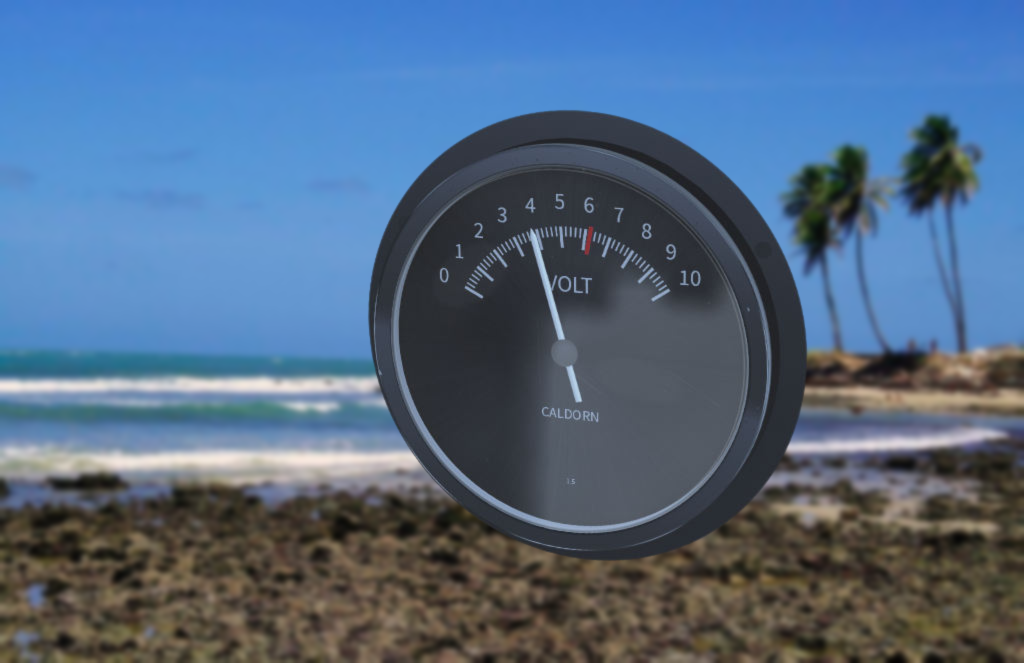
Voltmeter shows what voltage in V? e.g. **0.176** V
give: **4** V
